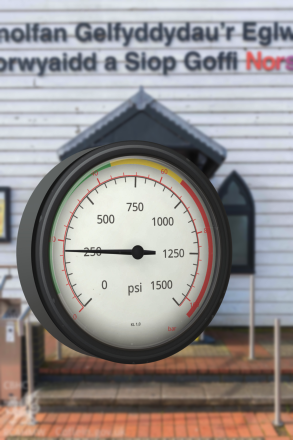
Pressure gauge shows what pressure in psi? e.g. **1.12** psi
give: **250** psi
